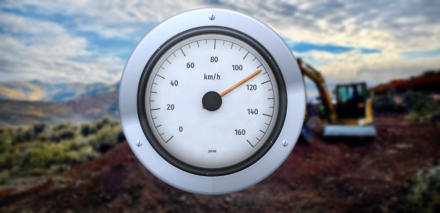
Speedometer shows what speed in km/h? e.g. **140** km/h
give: **112.5** km/h
